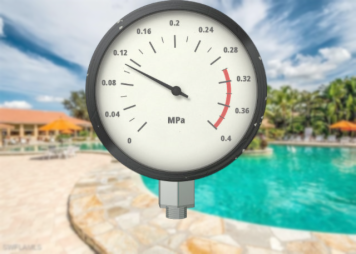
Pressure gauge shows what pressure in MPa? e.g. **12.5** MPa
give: **0.11** MPa
